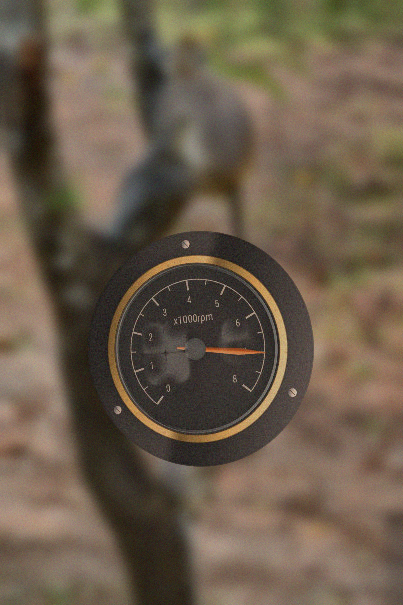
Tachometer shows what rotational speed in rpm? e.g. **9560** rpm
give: **7000** rpm
